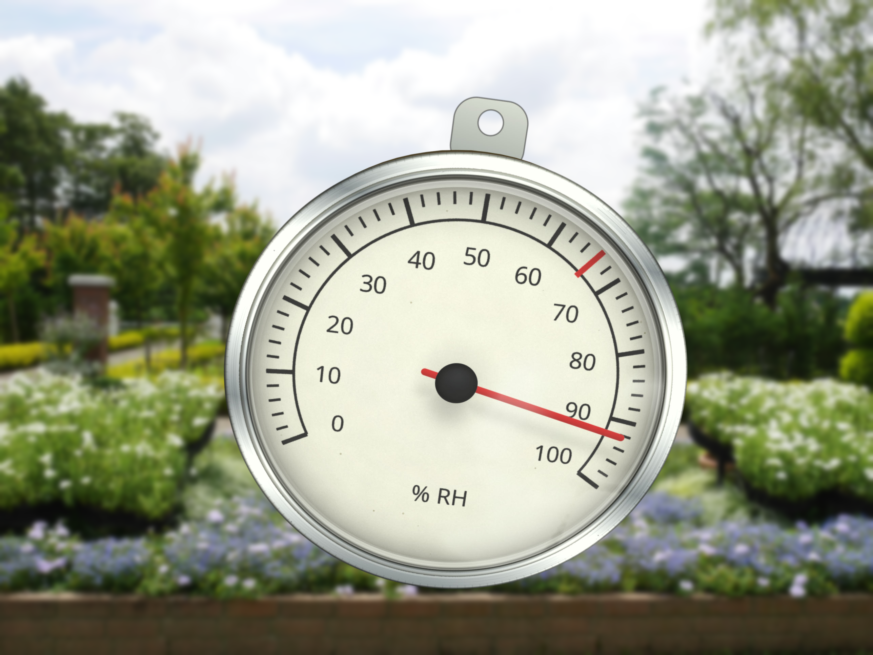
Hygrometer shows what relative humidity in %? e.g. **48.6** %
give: **92** %
